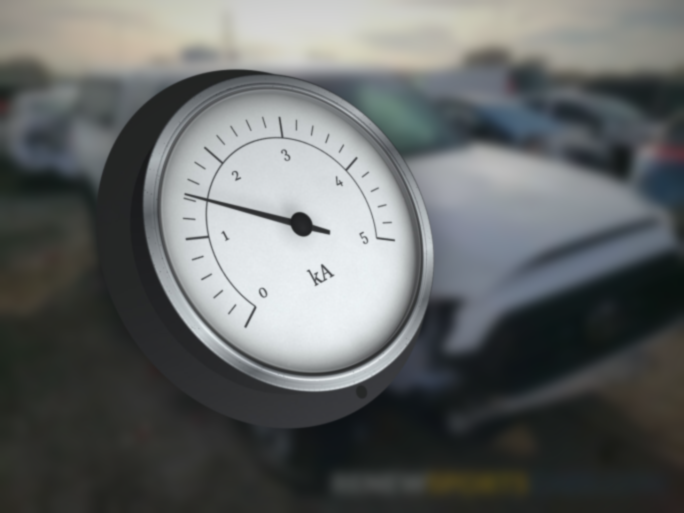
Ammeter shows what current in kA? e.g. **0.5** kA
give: **1.4** kA
